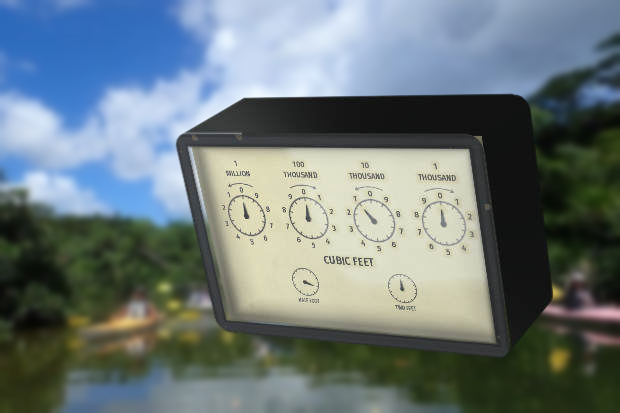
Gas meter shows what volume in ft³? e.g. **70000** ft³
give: **1000** ft³
